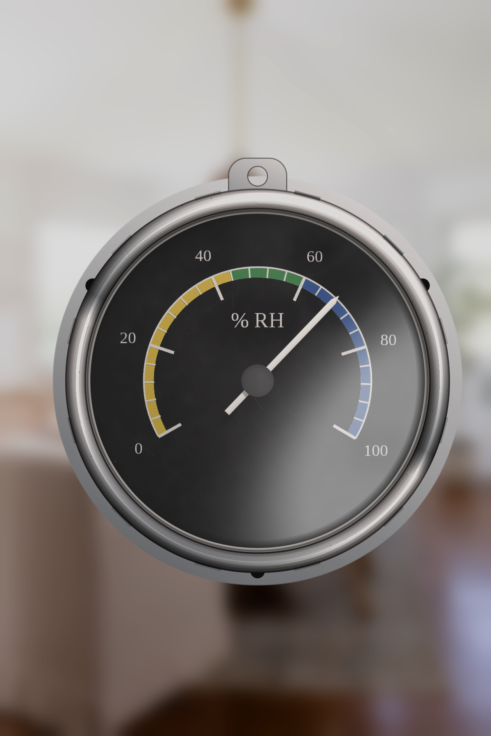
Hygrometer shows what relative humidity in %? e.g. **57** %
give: **68** %
